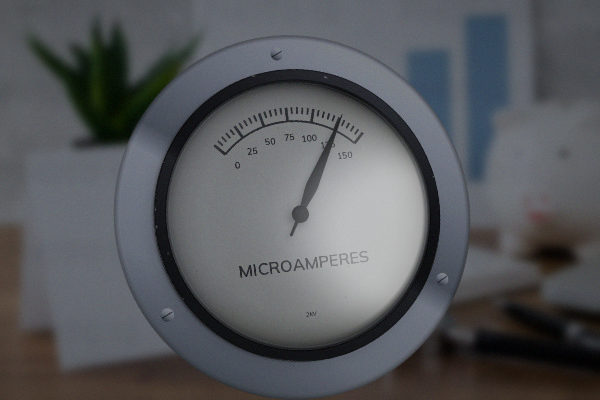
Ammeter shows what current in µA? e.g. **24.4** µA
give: **125** µA
